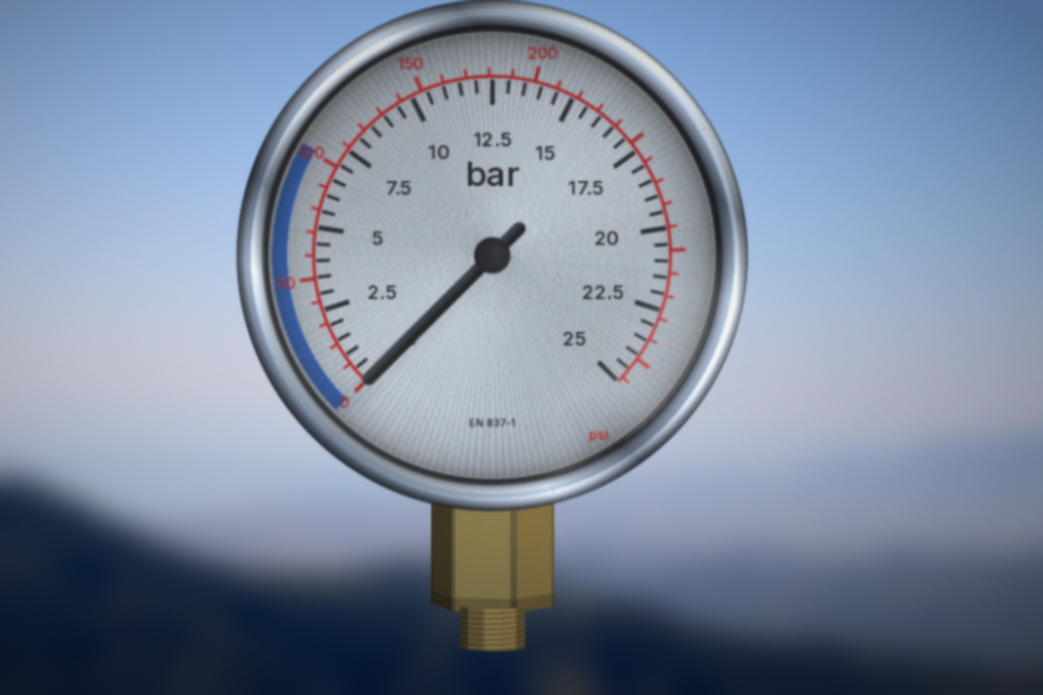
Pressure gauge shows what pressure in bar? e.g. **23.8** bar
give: **0** bar
